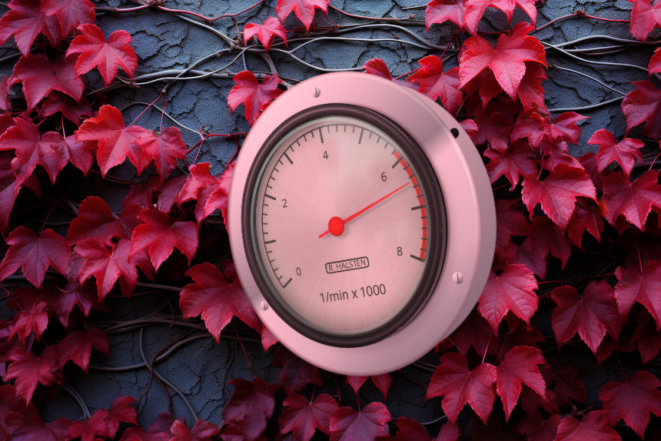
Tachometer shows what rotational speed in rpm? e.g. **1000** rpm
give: **6500** rpm
